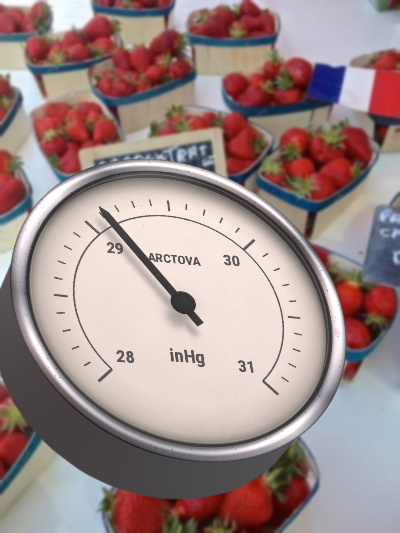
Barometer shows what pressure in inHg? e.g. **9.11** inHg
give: **29.1** inHg
